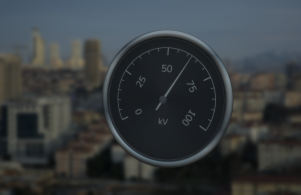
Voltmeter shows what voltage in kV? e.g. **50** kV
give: **62.5** kV
